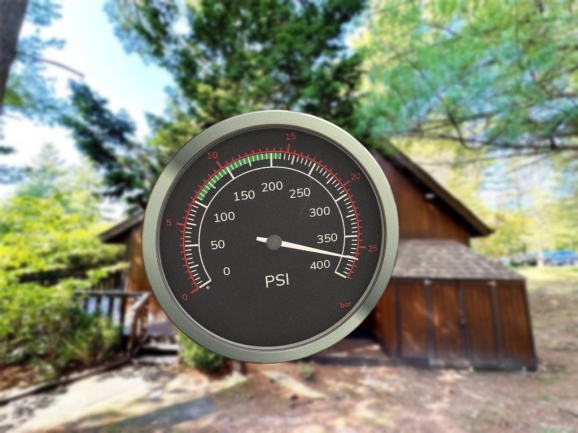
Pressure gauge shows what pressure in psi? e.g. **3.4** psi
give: **375** psi
